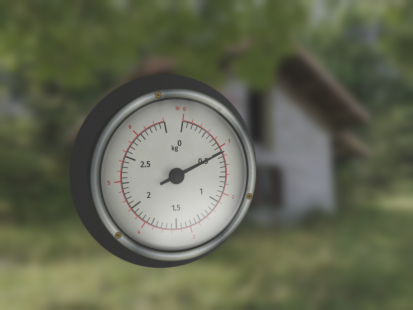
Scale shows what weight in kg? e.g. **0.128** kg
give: **0.5** kg
